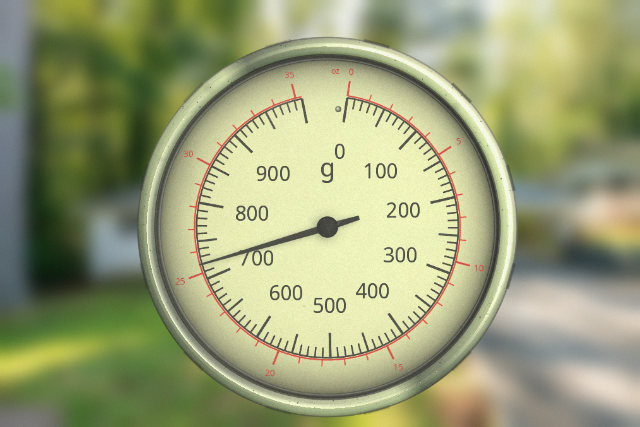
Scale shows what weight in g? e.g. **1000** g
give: **720** g
